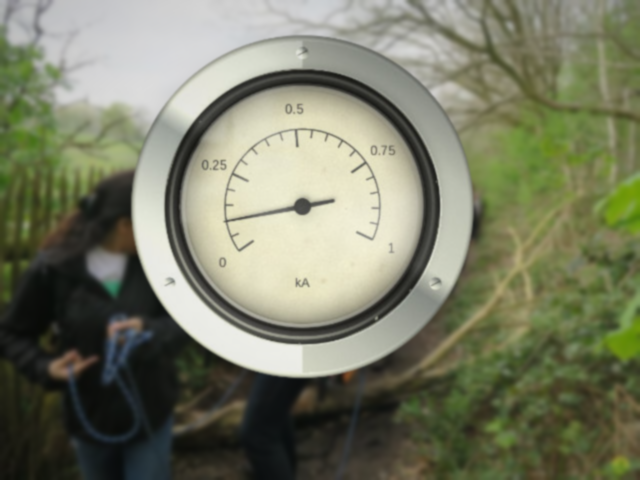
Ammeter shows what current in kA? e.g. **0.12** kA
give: **0.1** kA
